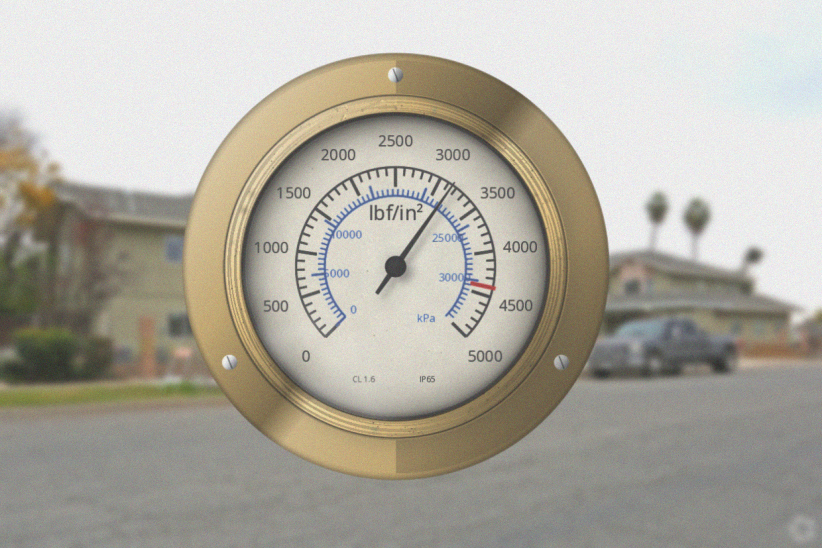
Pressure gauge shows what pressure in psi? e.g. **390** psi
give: **3150** psi
